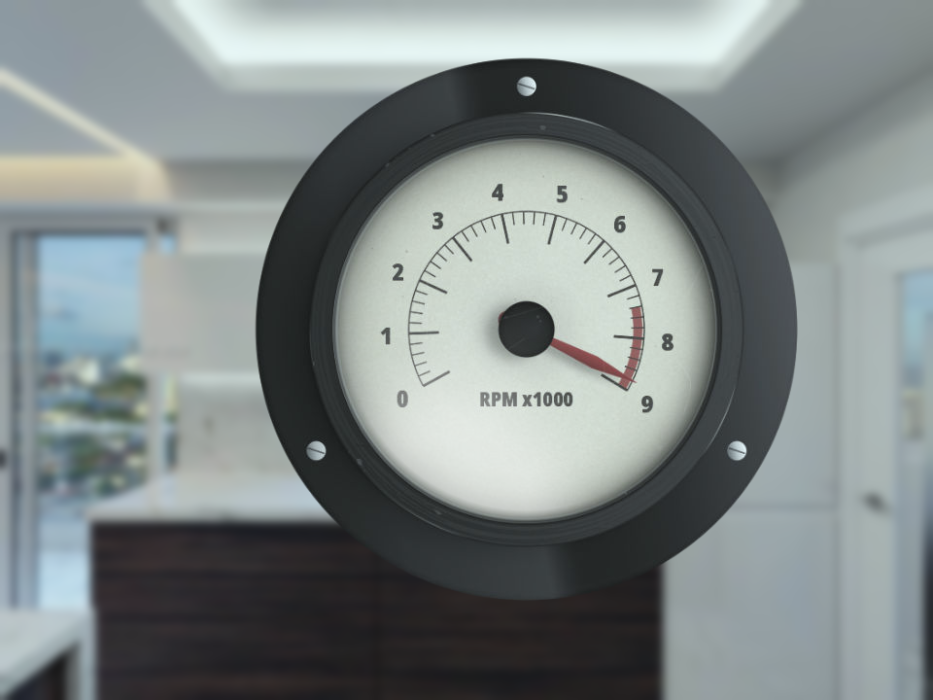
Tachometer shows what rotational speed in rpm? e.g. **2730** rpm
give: **8800** rpm
